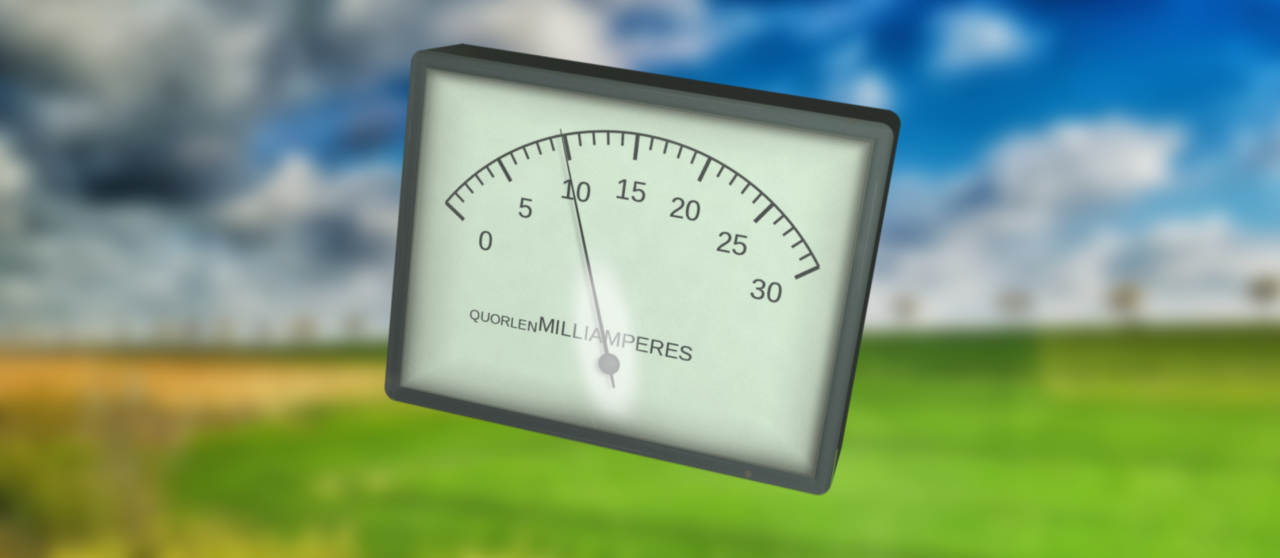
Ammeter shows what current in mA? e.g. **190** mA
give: **10** mA
